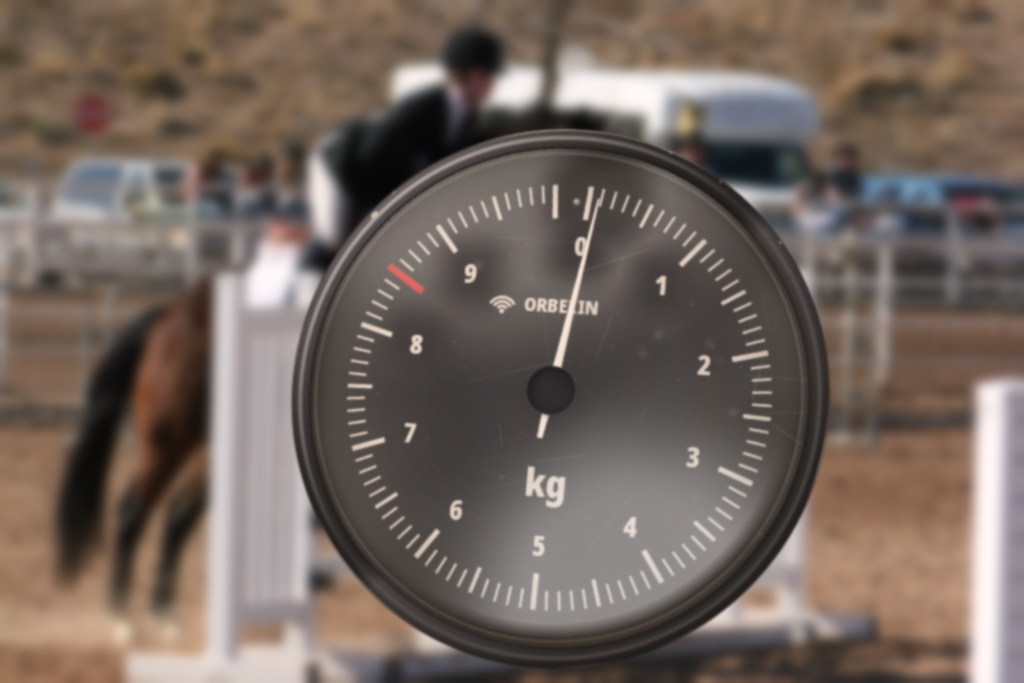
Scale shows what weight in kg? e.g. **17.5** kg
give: **0.1** kg
